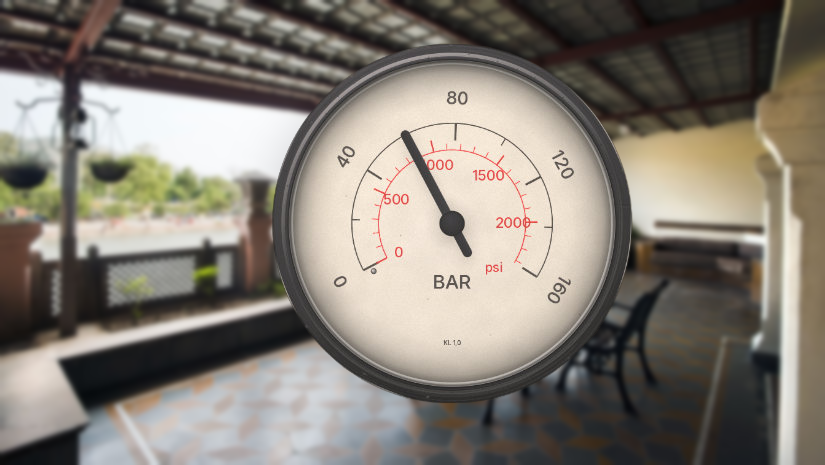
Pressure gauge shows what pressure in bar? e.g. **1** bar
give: **60** bar
